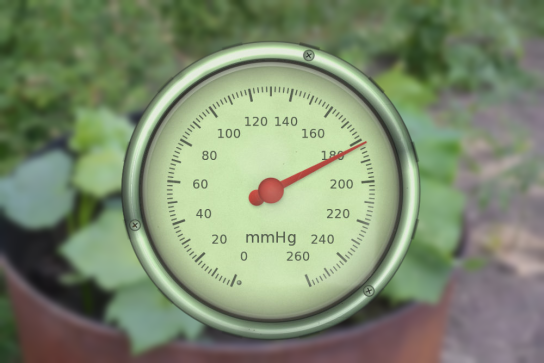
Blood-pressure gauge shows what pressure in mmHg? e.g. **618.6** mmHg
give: **182** mmHg
